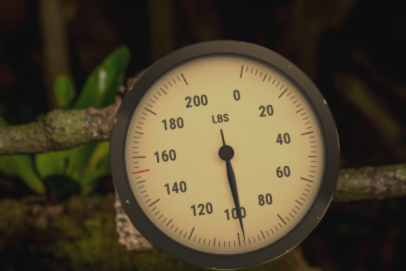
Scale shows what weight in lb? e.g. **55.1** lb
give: **98** lb
